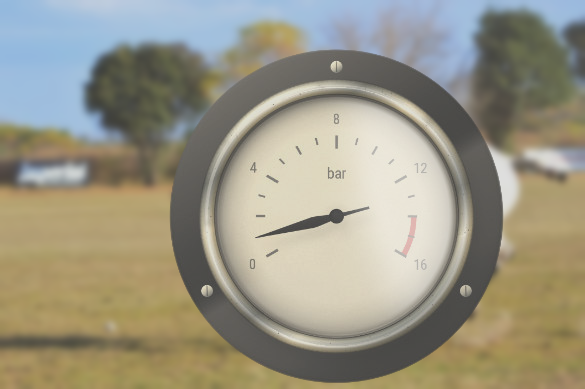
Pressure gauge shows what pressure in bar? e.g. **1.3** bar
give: **1** bar
